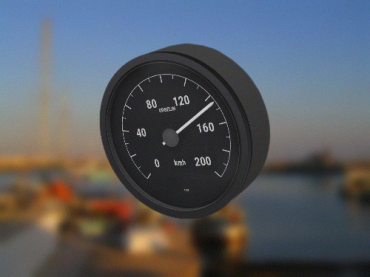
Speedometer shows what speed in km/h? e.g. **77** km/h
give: **145** km/h
